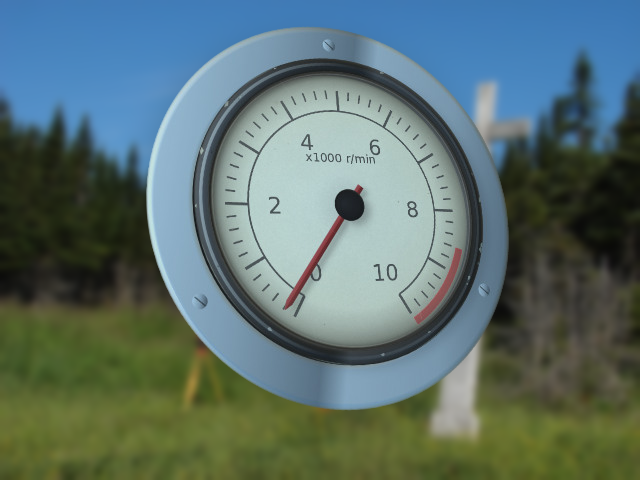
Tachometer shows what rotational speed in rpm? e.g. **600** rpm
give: **200** rpm
